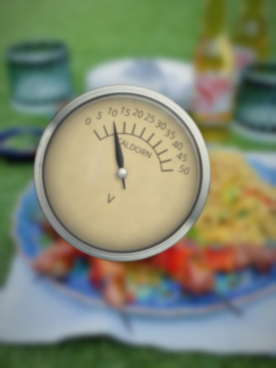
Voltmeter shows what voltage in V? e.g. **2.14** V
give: **10** V
